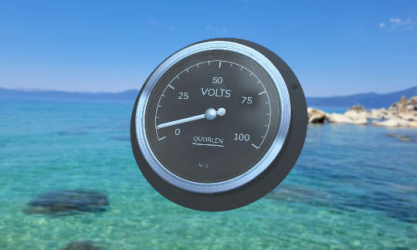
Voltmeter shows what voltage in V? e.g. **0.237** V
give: **5** V
